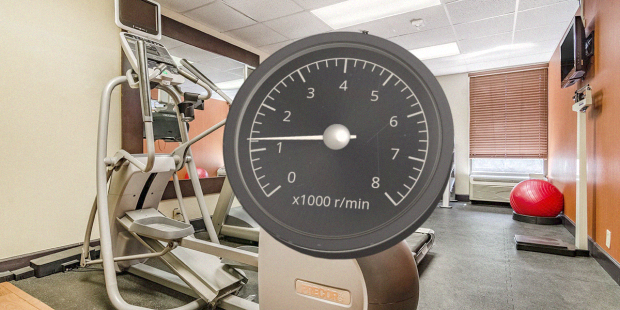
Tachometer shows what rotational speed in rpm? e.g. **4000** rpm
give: **1200** rpm
